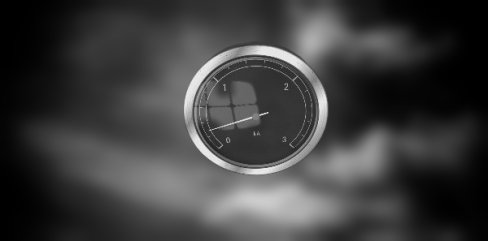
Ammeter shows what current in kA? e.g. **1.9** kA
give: **0.3** kA
